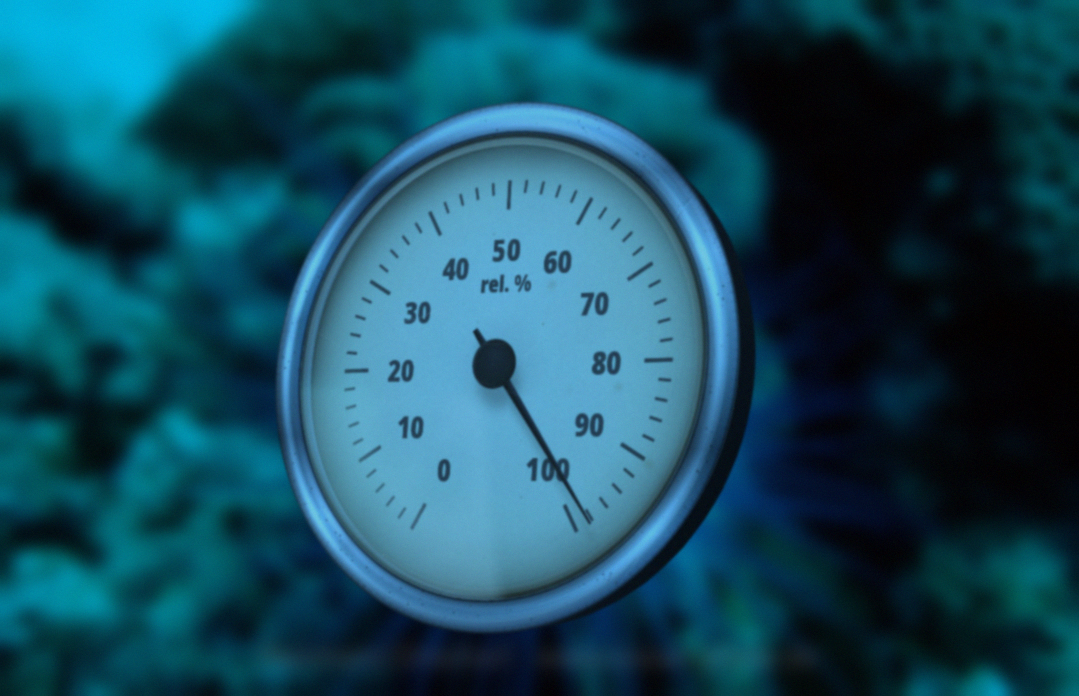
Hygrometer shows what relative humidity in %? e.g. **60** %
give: **98** %
